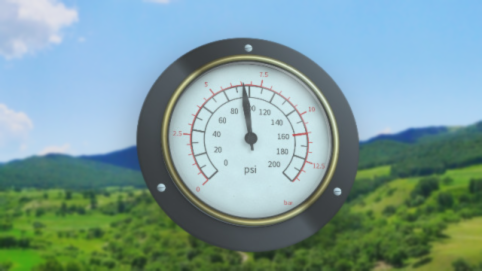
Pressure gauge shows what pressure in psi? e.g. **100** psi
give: **95** psi
